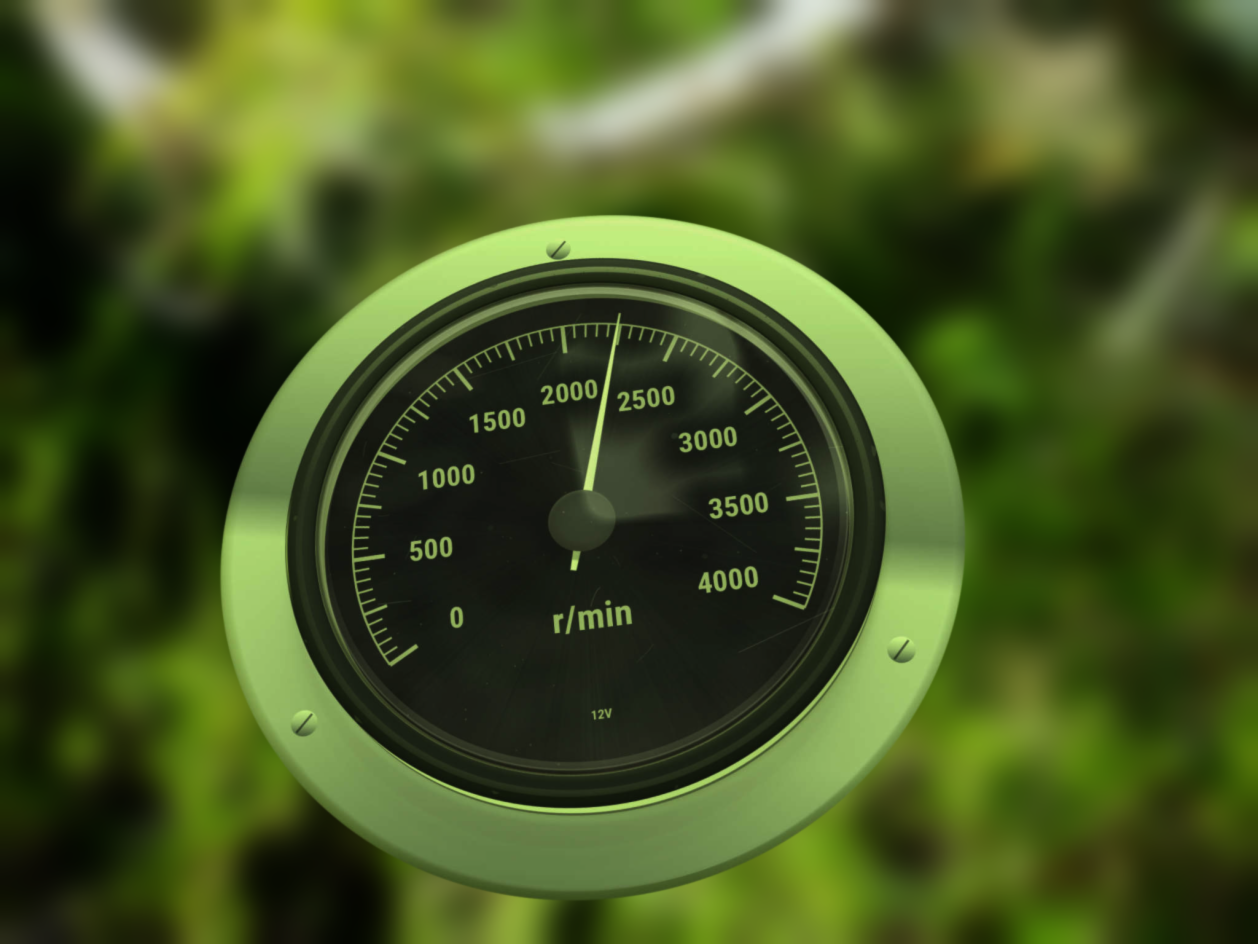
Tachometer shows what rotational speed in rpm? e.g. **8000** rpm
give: **2250** rpm
